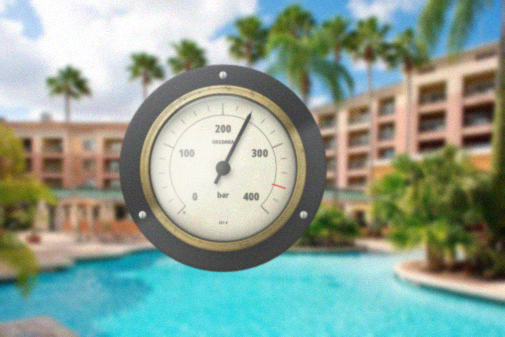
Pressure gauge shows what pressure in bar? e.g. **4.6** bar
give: **240** bar
